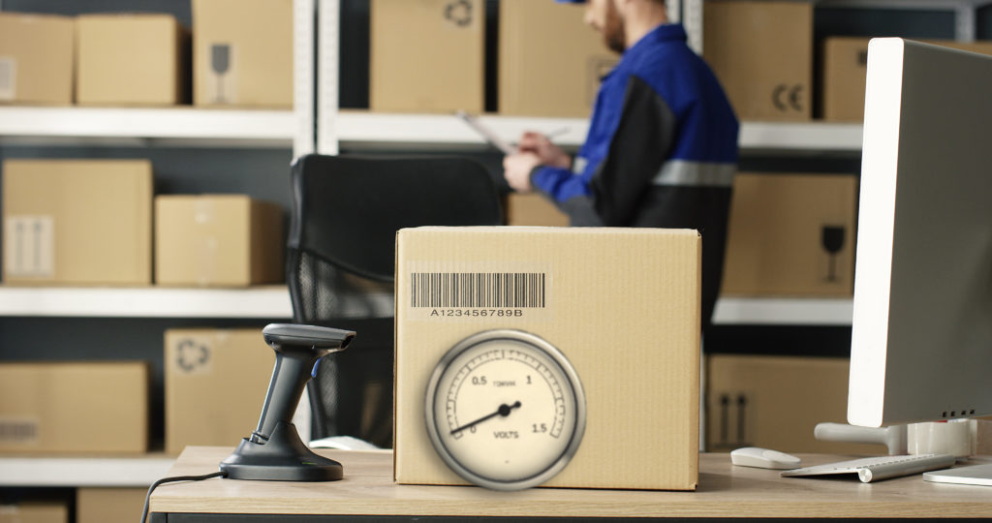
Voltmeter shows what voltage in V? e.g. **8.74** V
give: **0.05** V
